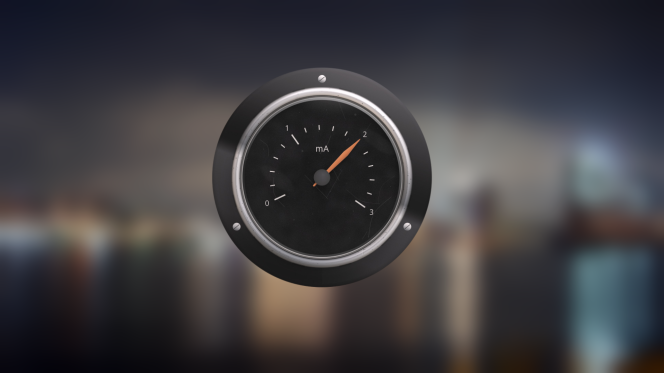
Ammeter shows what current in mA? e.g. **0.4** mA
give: **2** mA
